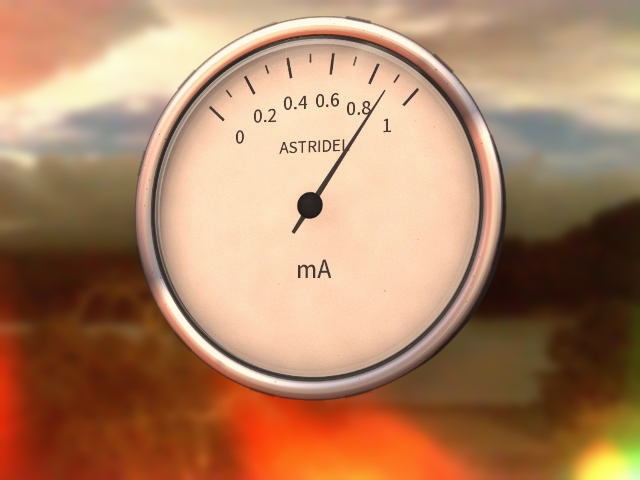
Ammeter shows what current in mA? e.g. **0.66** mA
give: **0.9** mA
